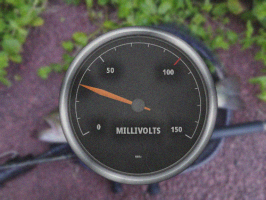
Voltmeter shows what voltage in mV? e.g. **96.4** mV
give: **30** mV
